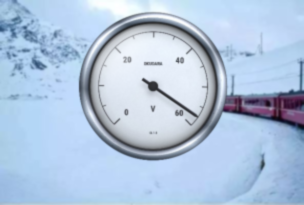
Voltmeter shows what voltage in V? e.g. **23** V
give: **57.5** V
